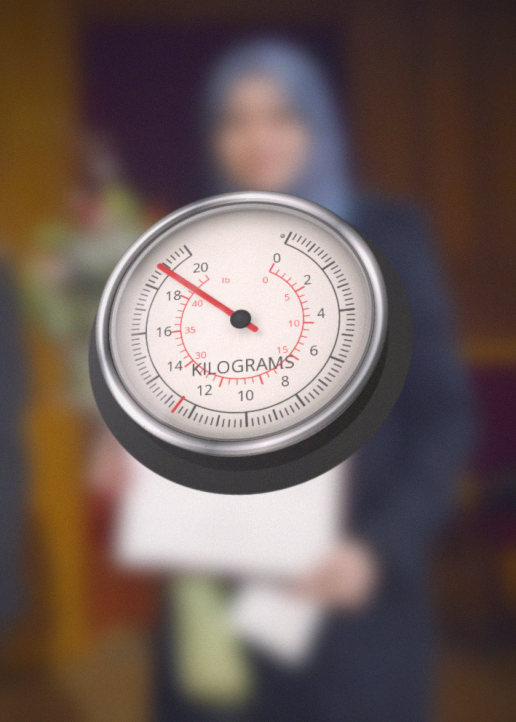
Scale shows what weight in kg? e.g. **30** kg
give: **18.8** kg
